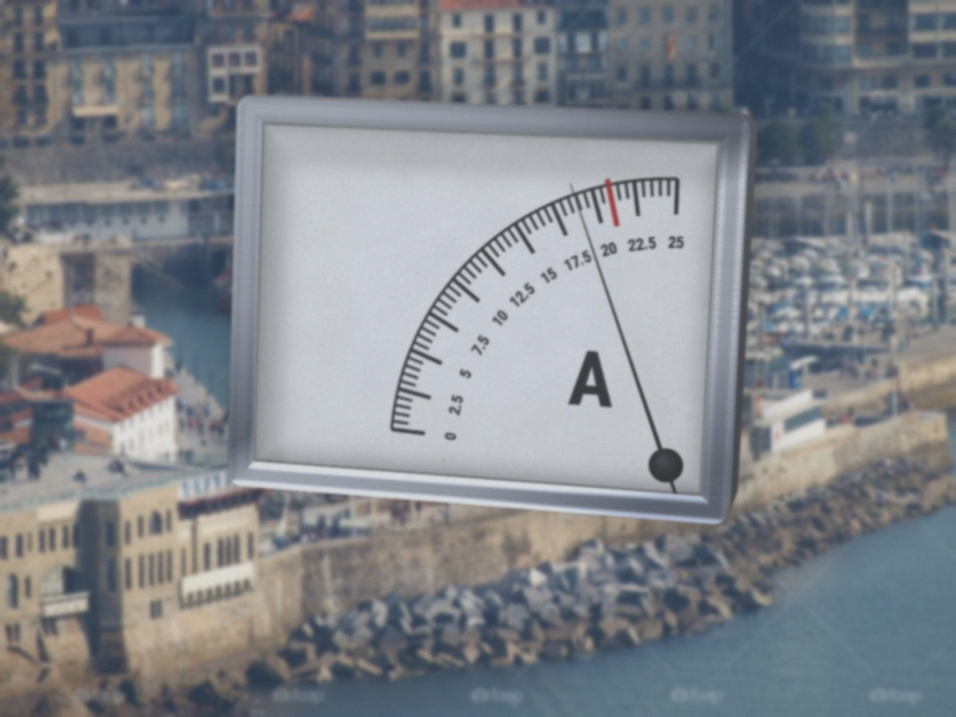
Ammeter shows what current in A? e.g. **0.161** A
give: **19** A
